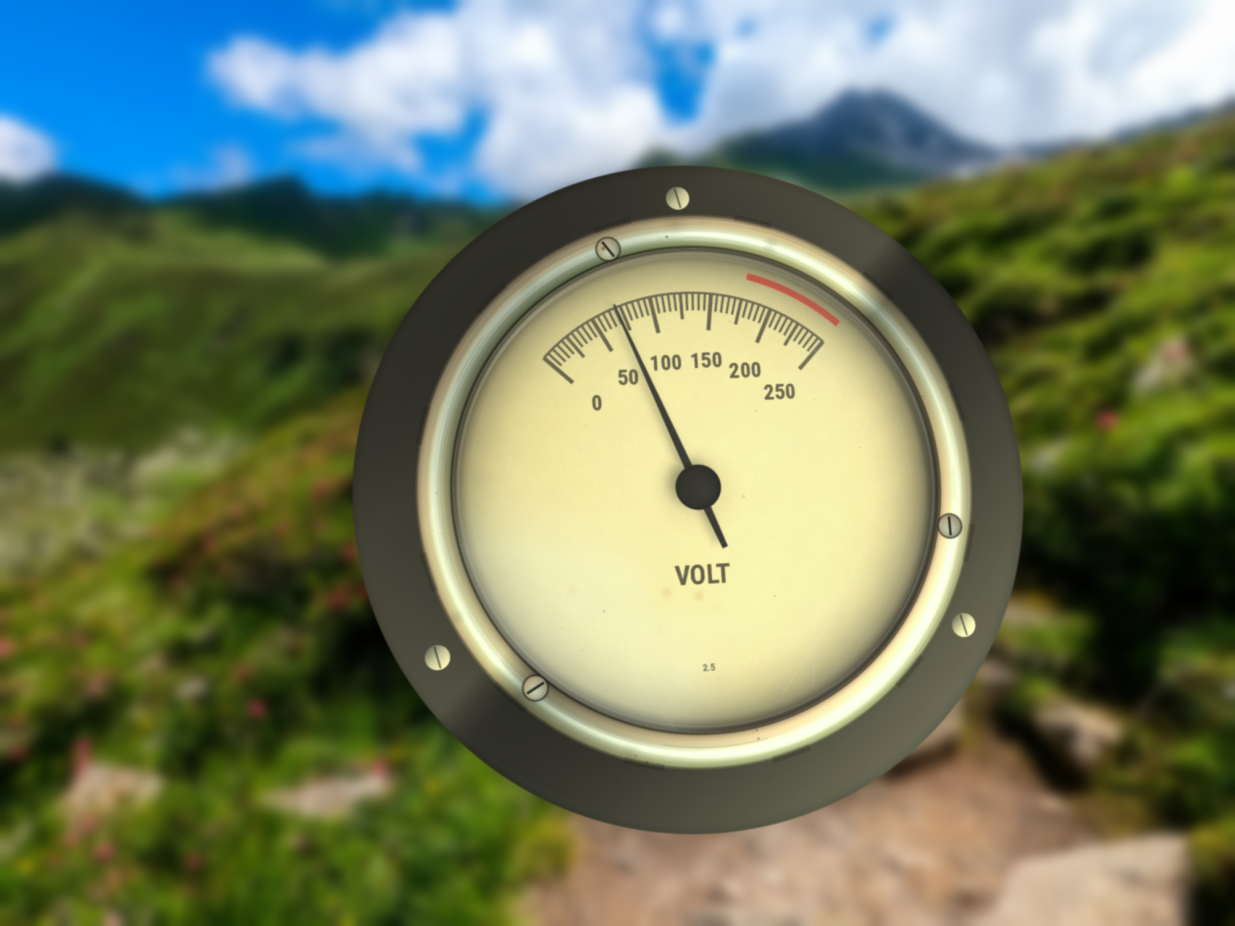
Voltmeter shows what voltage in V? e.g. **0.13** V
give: **70** V
